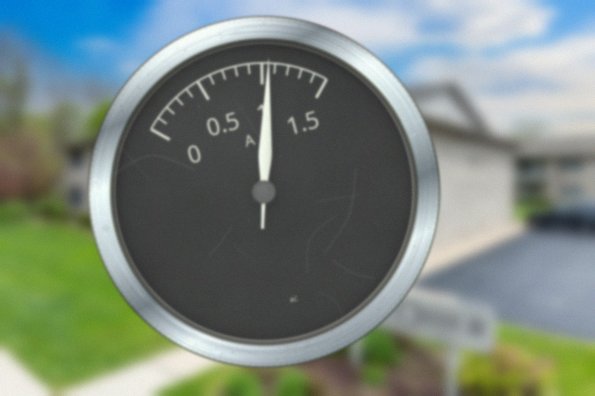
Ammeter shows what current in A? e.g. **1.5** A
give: **1.05** A
